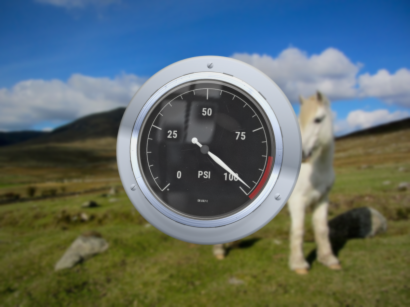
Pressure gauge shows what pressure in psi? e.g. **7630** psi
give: **97.5** psi
